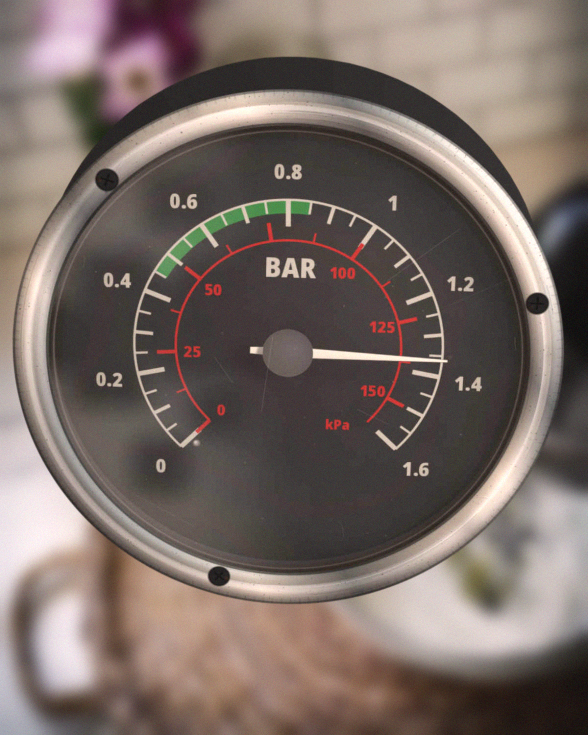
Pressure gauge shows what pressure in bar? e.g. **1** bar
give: **1.35** bar
